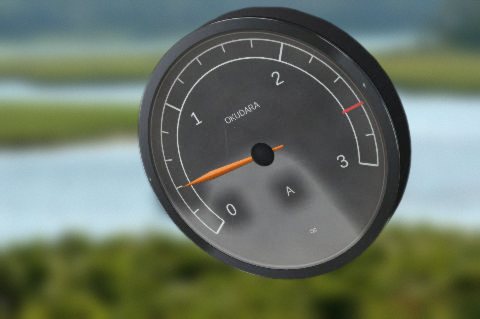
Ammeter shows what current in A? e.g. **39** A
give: **0.4** A
